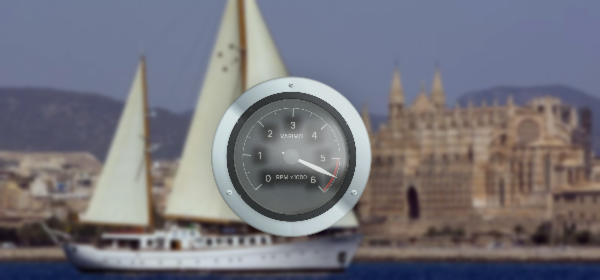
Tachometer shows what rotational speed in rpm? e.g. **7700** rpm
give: **5500** rpm
